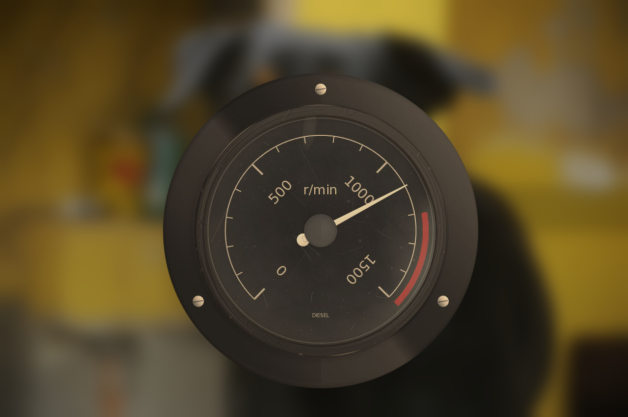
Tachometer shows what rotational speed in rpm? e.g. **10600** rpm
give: **1100** rpm
